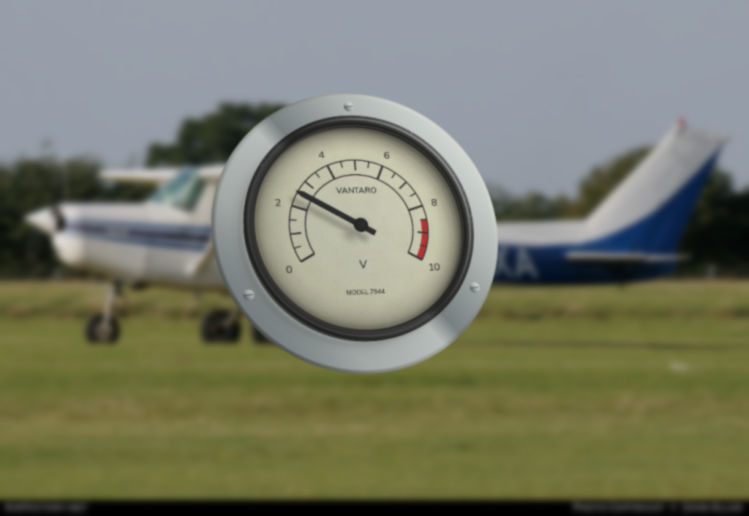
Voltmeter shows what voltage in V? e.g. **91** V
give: **2.5** V
